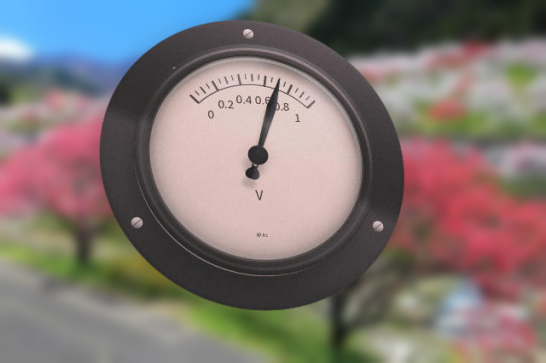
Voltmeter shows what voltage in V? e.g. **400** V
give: **0.7** V
